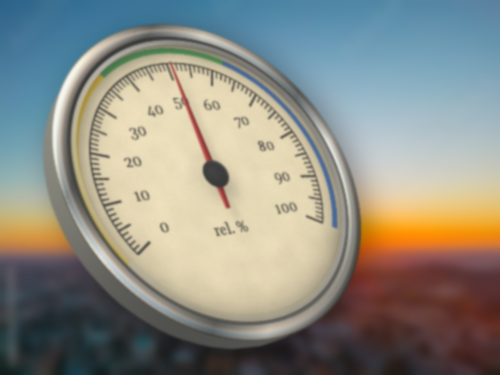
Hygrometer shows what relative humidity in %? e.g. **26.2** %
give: **50** %
